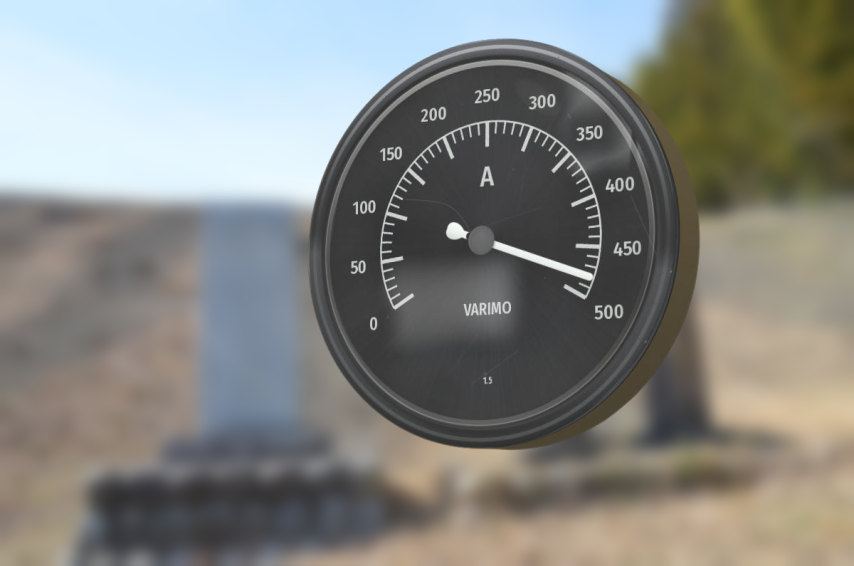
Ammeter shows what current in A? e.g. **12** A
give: **480** A
